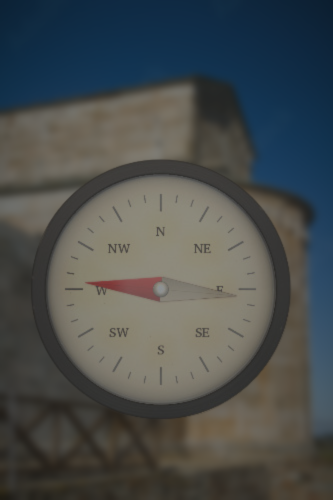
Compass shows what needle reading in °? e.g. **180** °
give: **275** °
